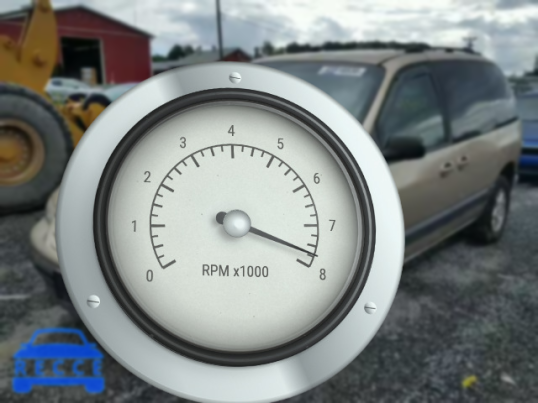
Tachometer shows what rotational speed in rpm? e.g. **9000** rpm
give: **7750** rpm
